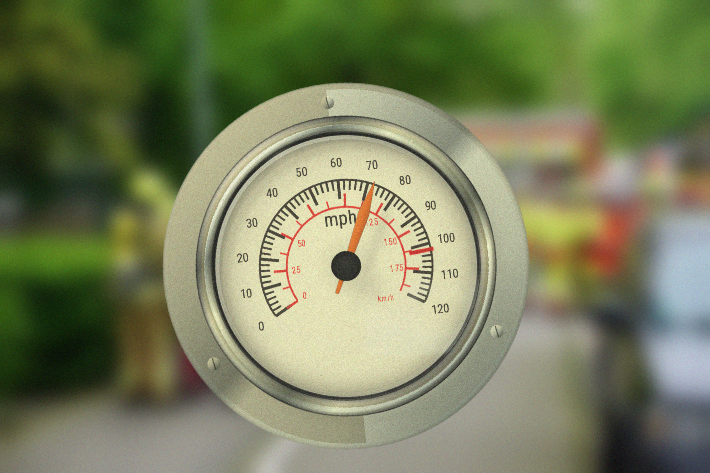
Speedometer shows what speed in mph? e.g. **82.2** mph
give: **72** mph
